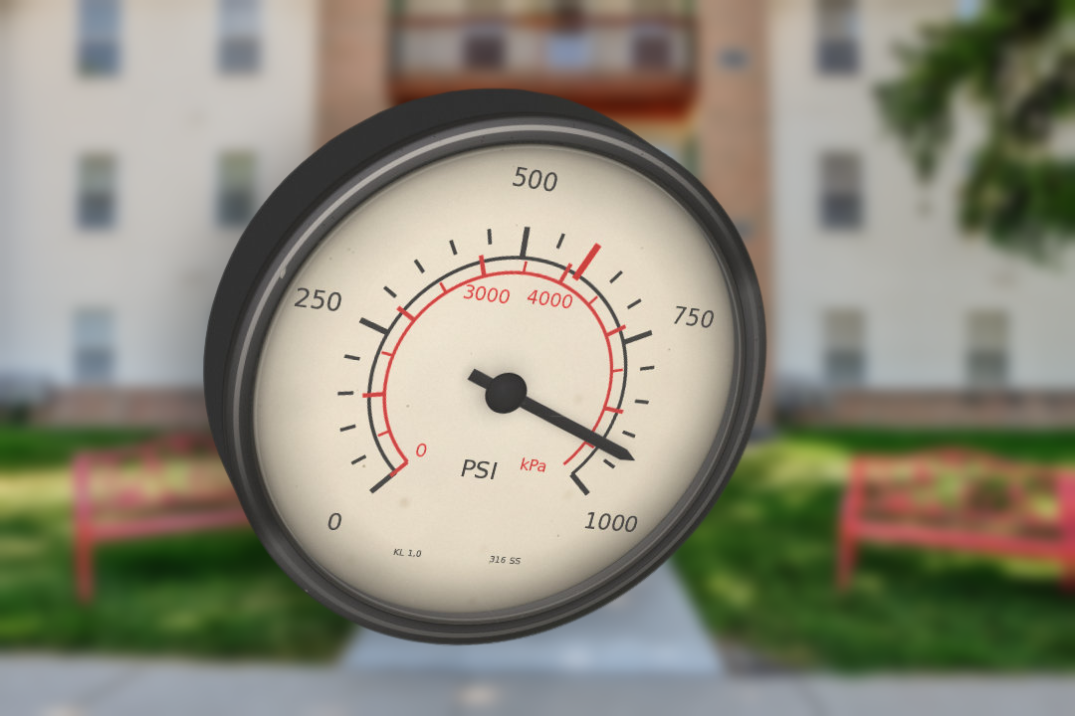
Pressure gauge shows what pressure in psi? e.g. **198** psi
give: **925** psi
